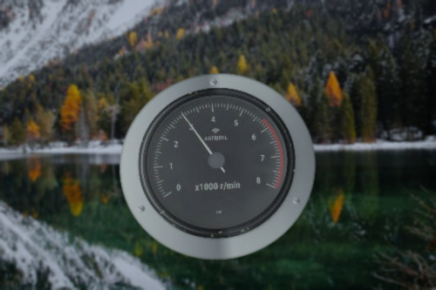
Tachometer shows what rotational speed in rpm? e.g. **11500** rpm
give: **3000** rpm
